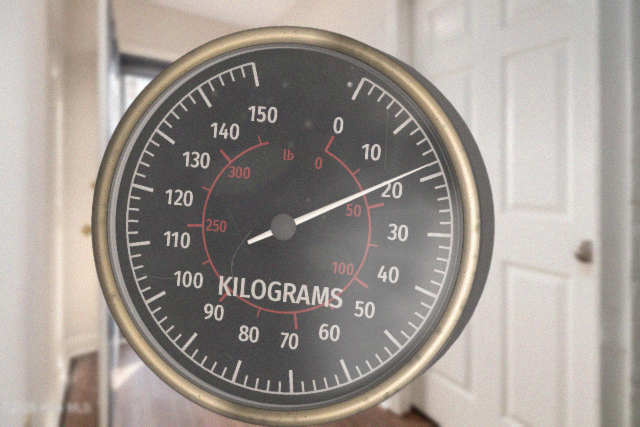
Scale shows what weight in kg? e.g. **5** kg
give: **18** kg
